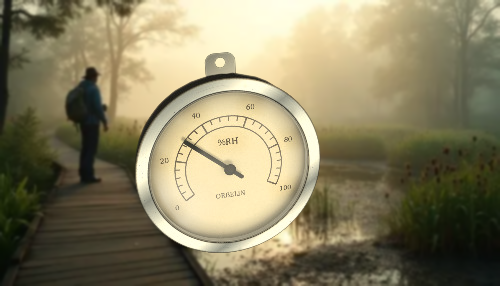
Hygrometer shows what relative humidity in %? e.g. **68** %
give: **30** %
